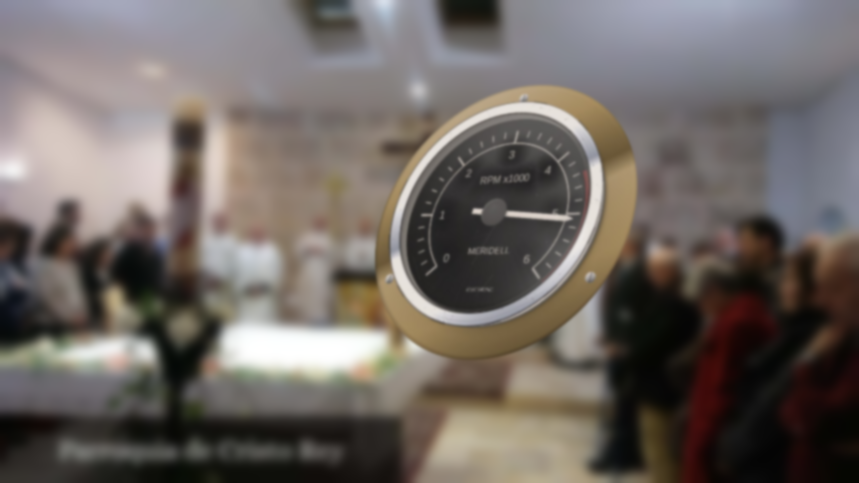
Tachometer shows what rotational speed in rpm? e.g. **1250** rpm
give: **5100** rpm
